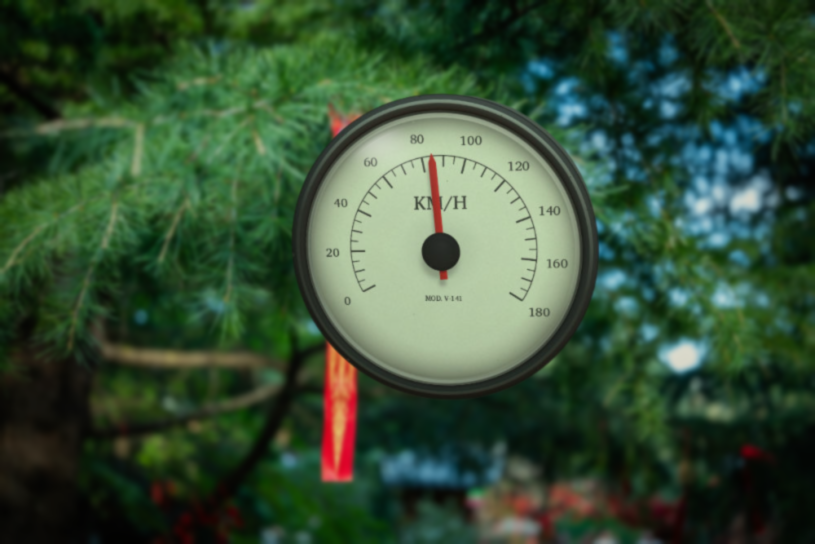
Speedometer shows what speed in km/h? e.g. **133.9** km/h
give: **85** km/h
